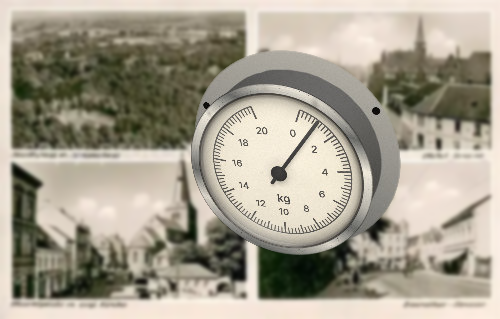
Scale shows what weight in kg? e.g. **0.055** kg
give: **1** kg
